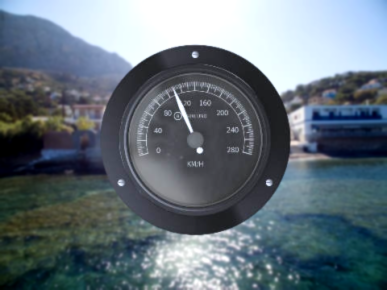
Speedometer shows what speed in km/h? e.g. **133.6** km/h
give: **110** km/h
